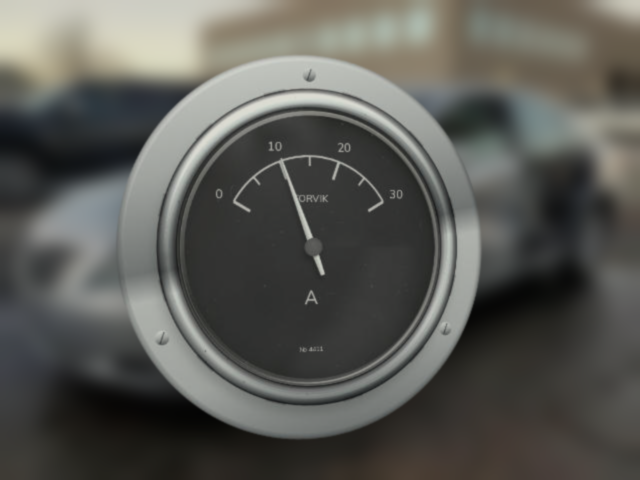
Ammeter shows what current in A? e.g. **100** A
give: **10** A
